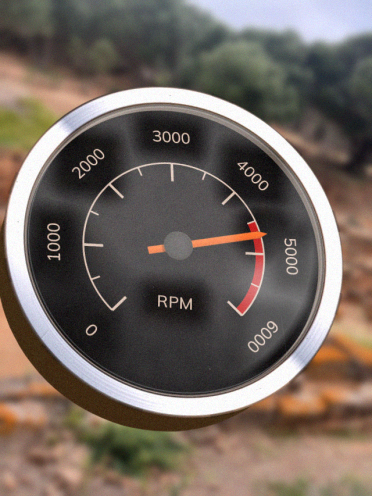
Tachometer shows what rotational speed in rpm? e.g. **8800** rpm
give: **4750** rpm
